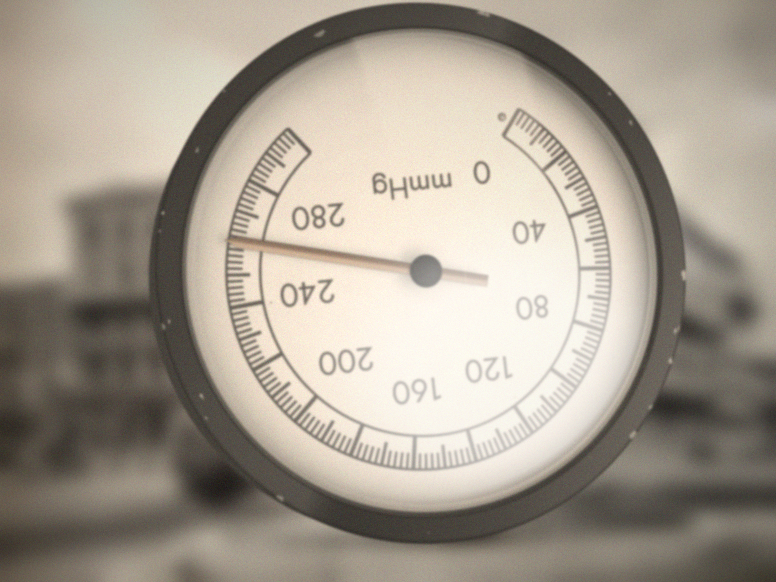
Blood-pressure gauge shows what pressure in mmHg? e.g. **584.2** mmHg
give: **260** mmHg
